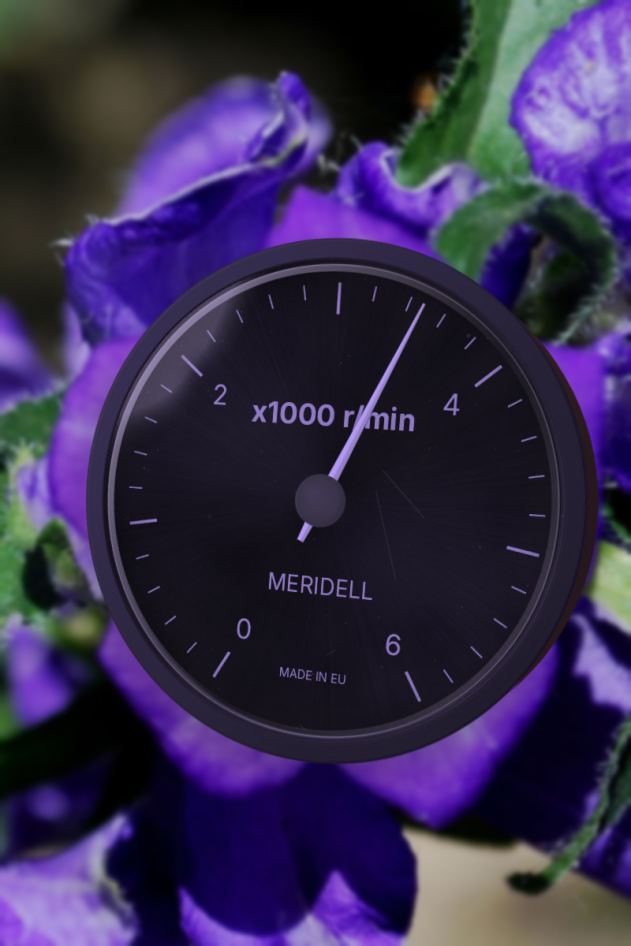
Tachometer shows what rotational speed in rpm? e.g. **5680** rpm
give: **3500** rpm
